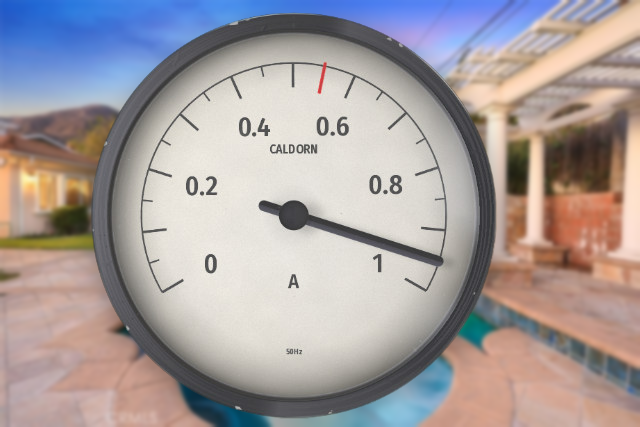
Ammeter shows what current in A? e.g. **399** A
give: **0.95** A
